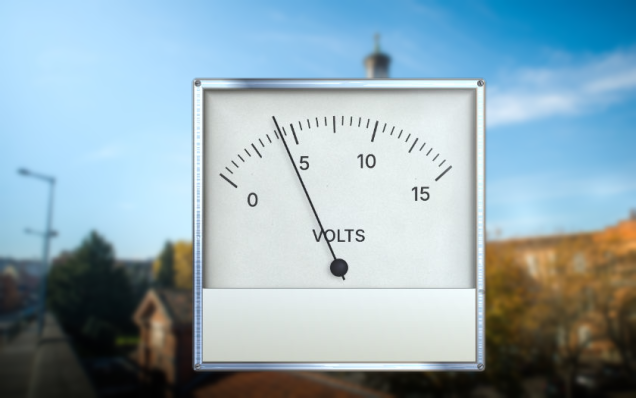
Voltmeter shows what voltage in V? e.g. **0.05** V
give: **4.25** V
